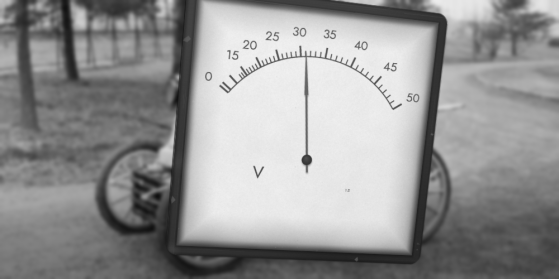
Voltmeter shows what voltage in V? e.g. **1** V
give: **31** V
